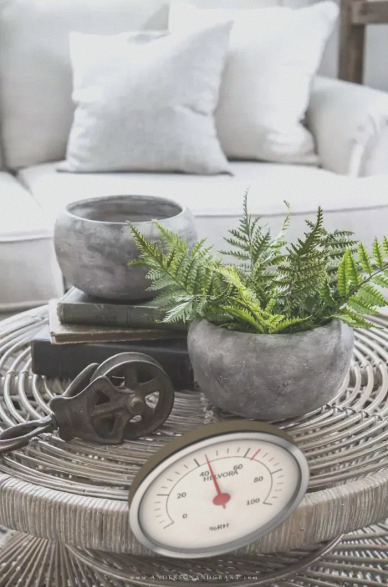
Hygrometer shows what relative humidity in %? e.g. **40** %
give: **44** %
